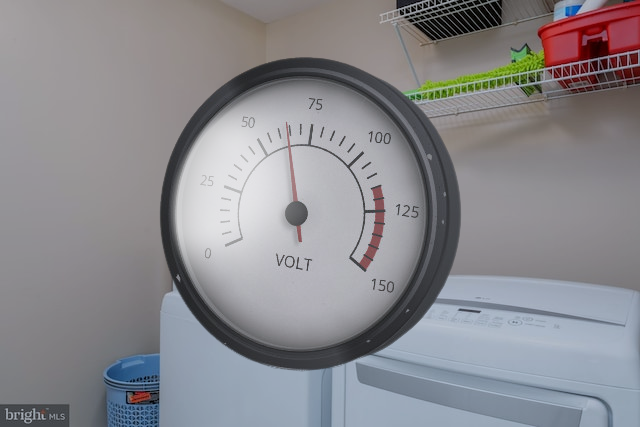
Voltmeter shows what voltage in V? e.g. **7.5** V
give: **65** V
